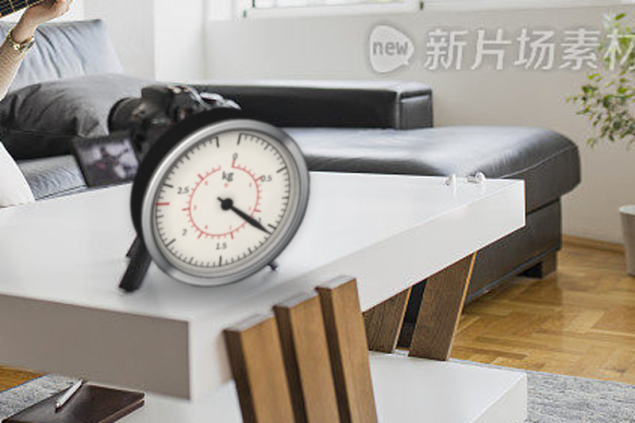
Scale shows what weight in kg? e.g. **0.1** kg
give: **1.05** kg
